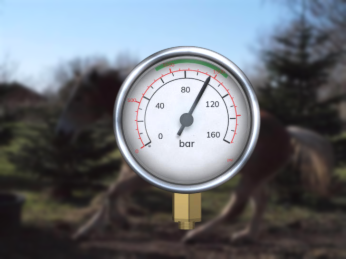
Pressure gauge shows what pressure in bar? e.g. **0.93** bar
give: **100** bar
